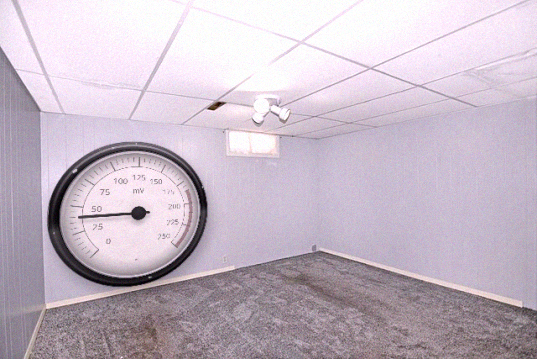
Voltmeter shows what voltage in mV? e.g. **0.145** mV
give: **40** mV
